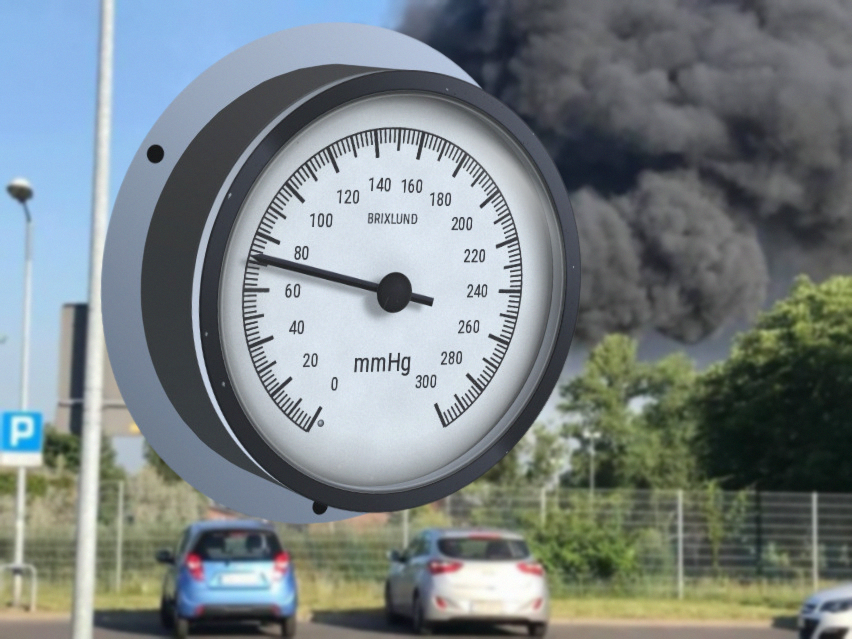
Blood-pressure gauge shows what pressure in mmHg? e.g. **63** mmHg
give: **72** mmHg
